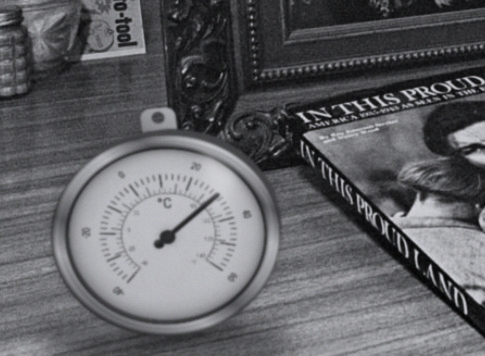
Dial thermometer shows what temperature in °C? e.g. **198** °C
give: **30** °C
